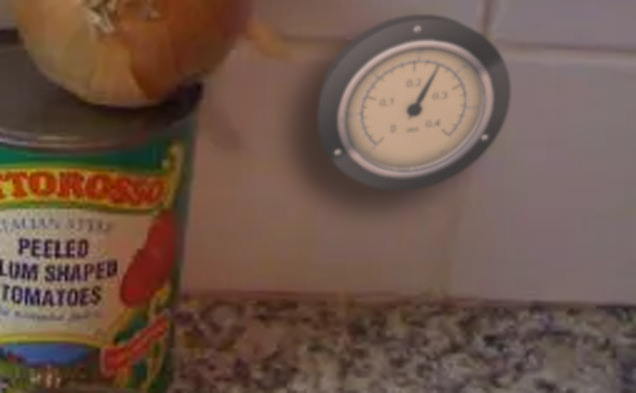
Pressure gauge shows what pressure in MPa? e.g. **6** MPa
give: **0.24** MPa
